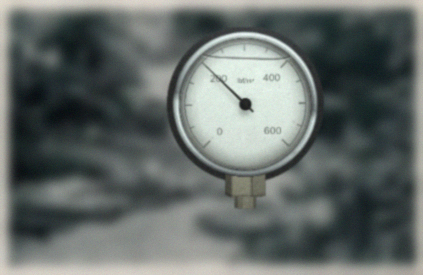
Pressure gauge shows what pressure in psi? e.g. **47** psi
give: **200** psi
